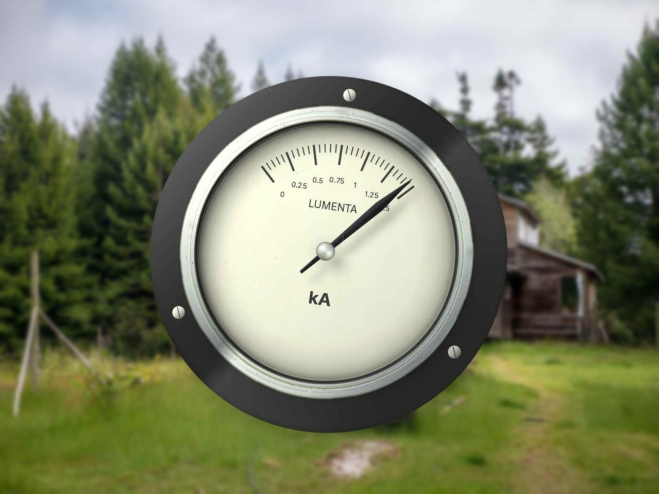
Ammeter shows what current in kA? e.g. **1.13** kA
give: **1.45** kA
